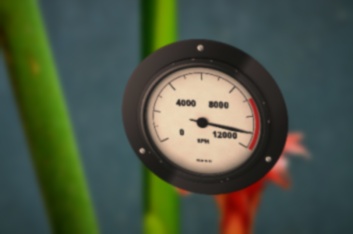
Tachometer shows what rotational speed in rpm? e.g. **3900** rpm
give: **11000** rpm
